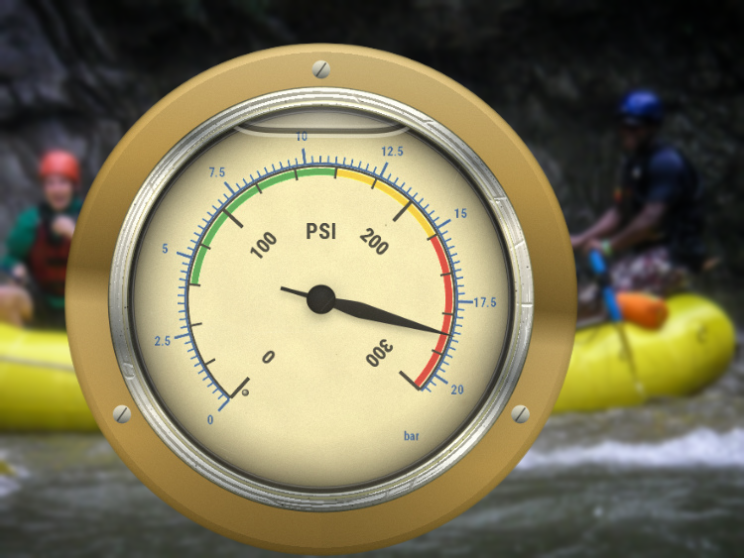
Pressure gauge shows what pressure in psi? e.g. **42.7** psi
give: **270** psi
